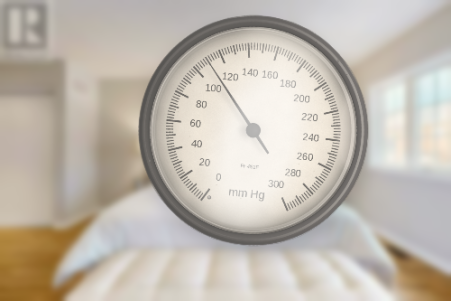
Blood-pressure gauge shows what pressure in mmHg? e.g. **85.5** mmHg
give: **110** mmHg
